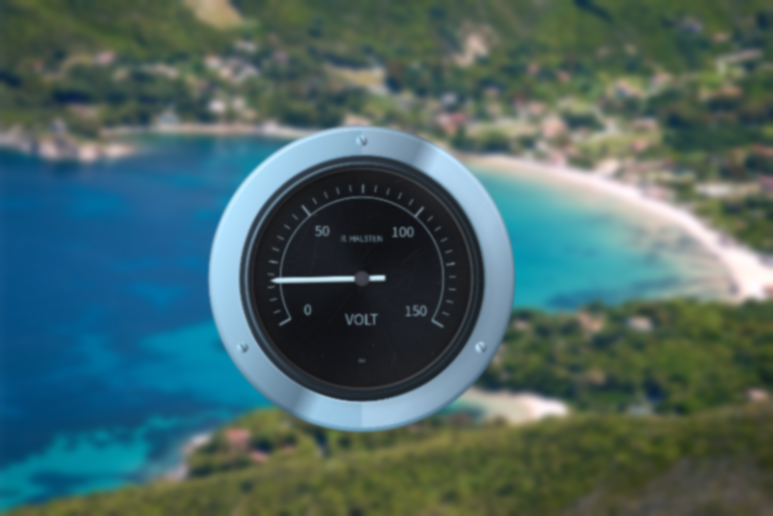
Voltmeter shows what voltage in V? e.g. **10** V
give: **17.5** V
